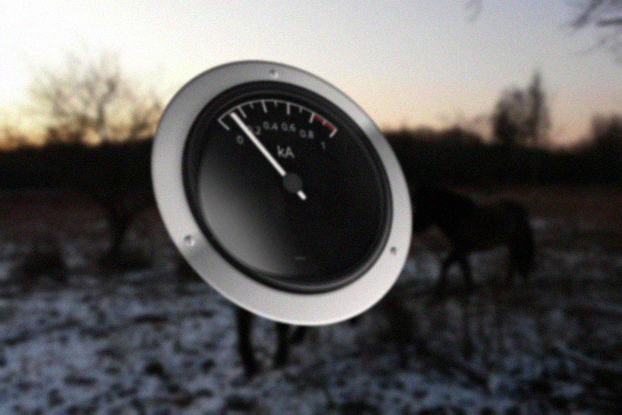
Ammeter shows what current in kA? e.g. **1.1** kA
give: **0.1** kA
